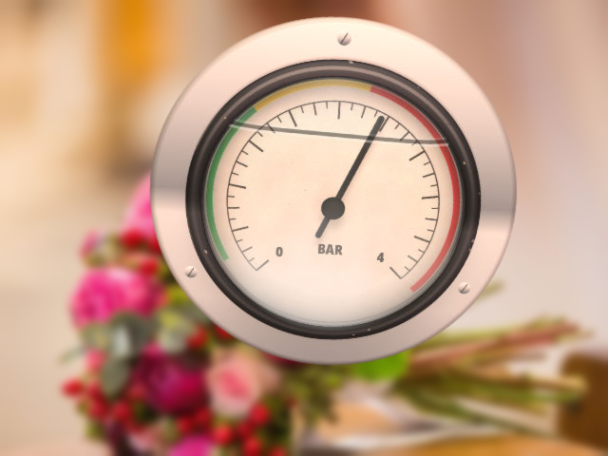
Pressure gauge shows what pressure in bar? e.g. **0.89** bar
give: **2.35** bar
